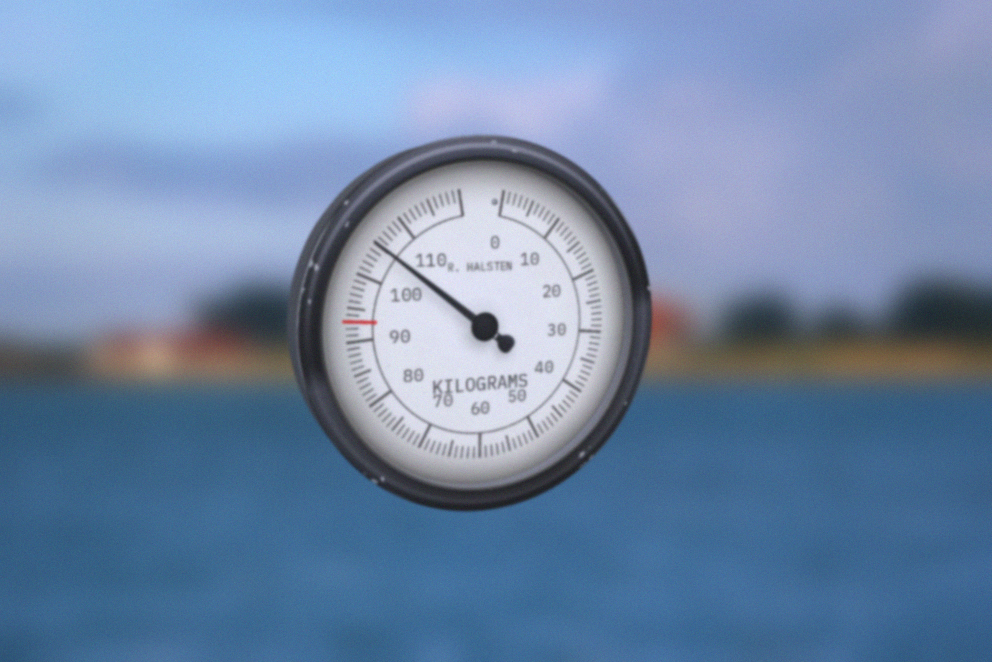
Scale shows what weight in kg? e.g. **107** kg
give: **105** kg
